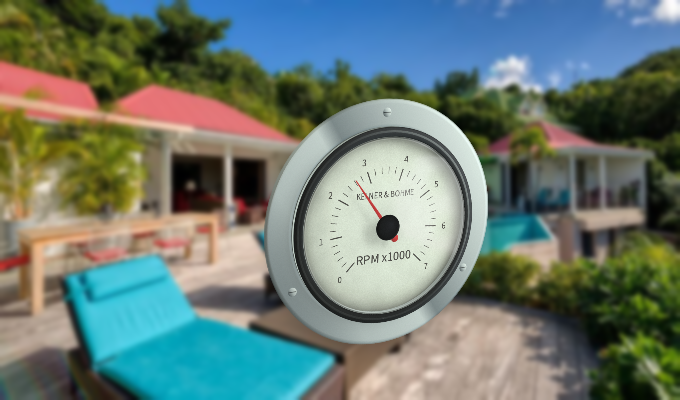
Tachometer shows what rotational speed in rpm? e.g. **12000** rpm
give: **2600** rpm
